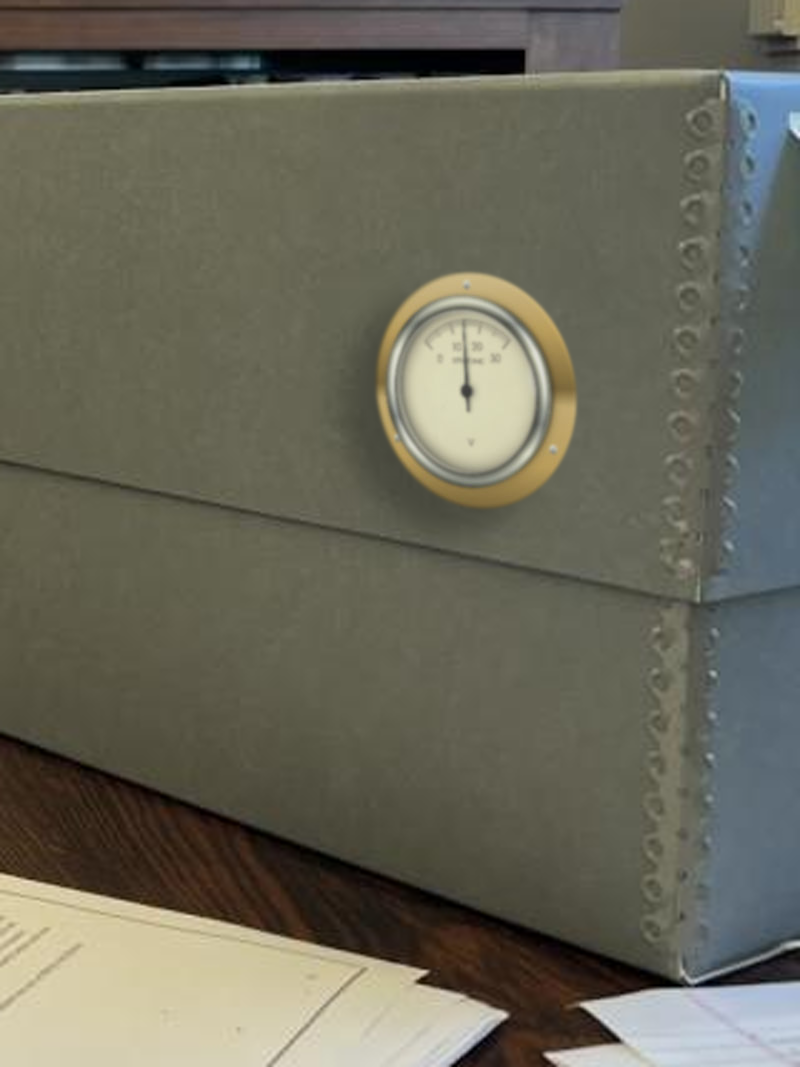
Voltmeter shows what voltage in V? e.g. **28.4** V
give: **15** V
